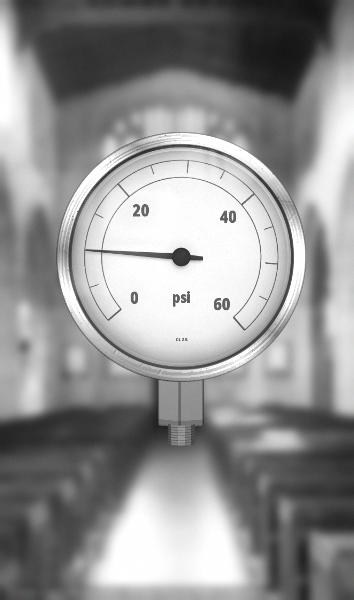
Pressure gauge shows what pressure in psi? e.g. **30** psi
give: **10** psi
